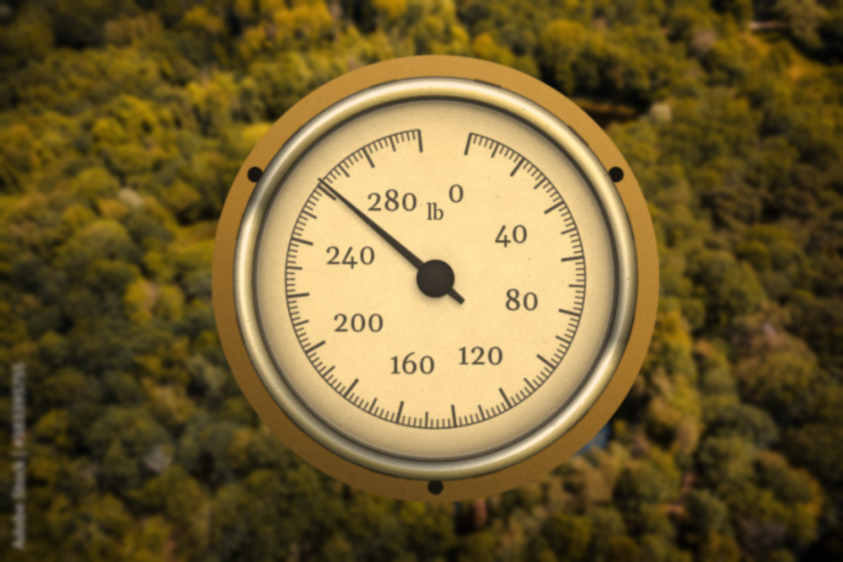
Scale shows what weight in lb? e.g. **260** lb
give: **262** lb
